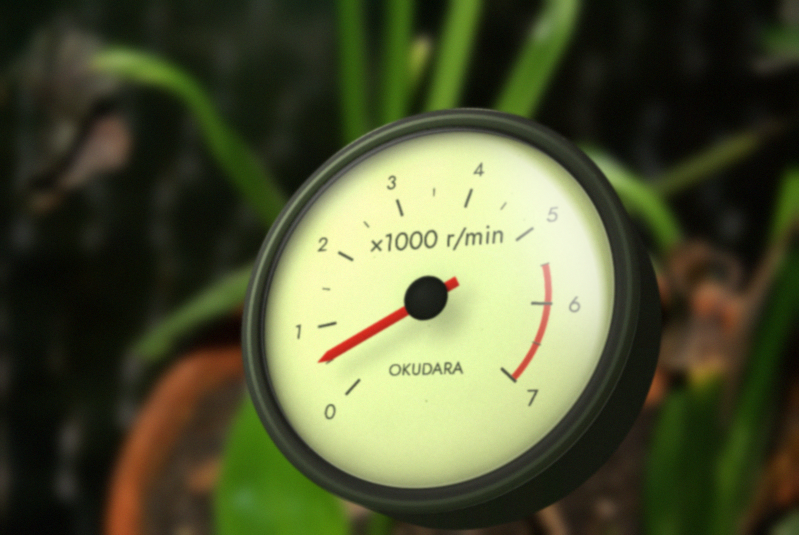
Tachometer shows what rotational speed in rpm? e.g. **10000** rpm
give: **500** rpm
